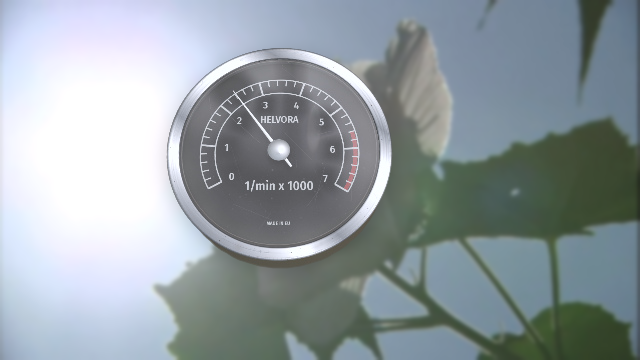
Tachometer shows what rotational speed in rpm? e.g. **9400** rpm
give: **2400** rpm
